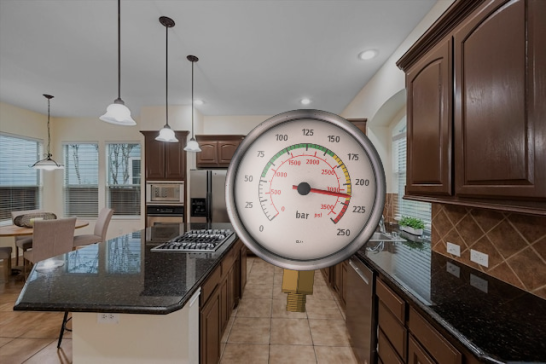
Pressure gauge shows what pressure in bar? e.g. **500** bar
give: **215** bar
